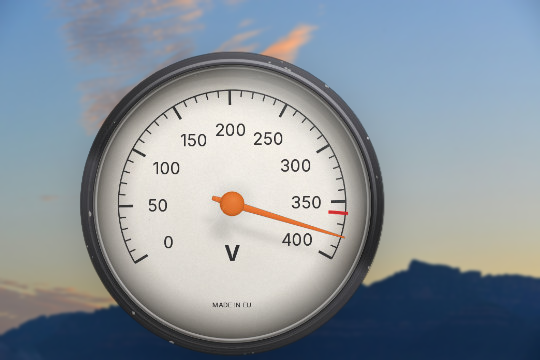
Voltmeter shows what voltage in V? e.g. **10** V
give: **380** V
